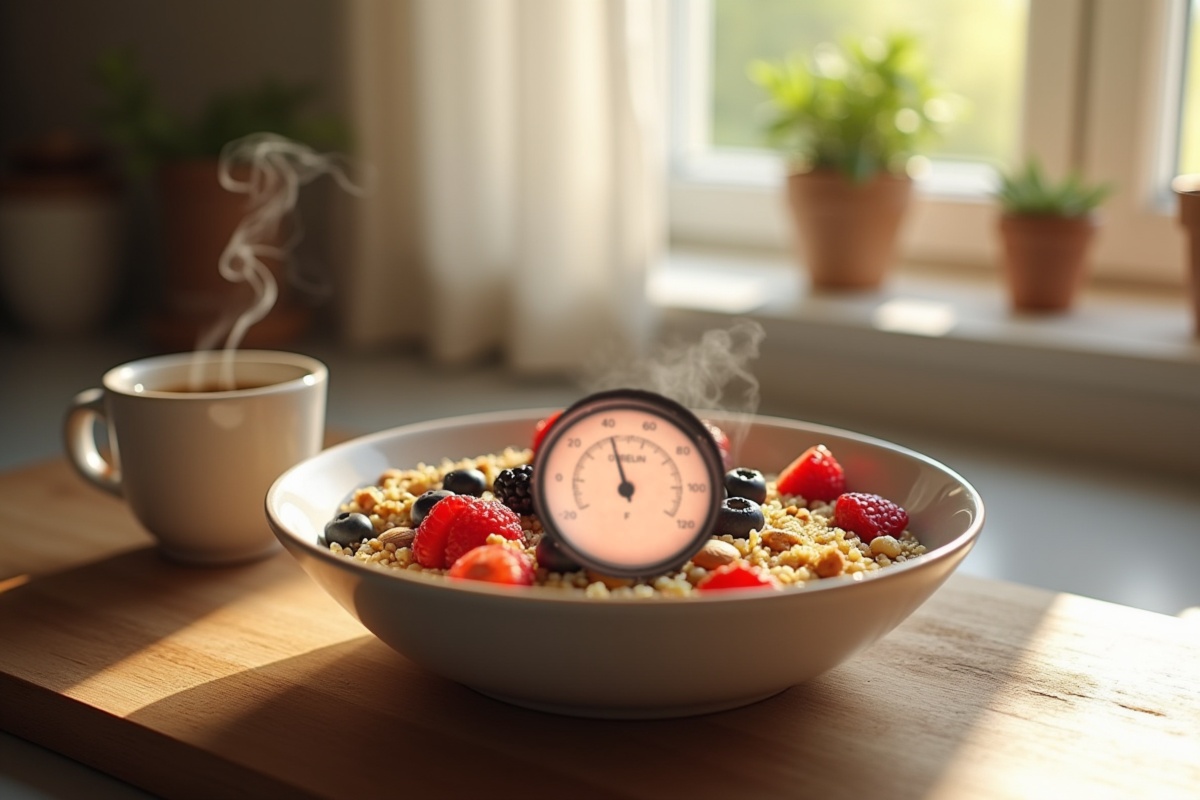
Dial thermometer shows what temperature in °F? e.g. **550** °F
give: **40** °F
